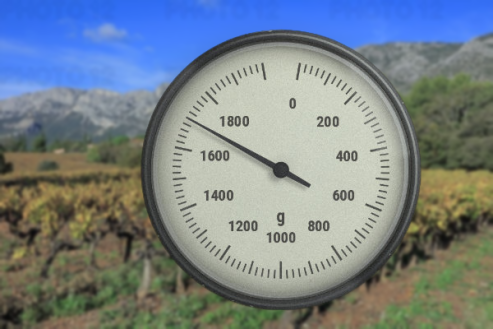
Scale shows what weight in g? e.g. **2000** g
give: **1700** g
